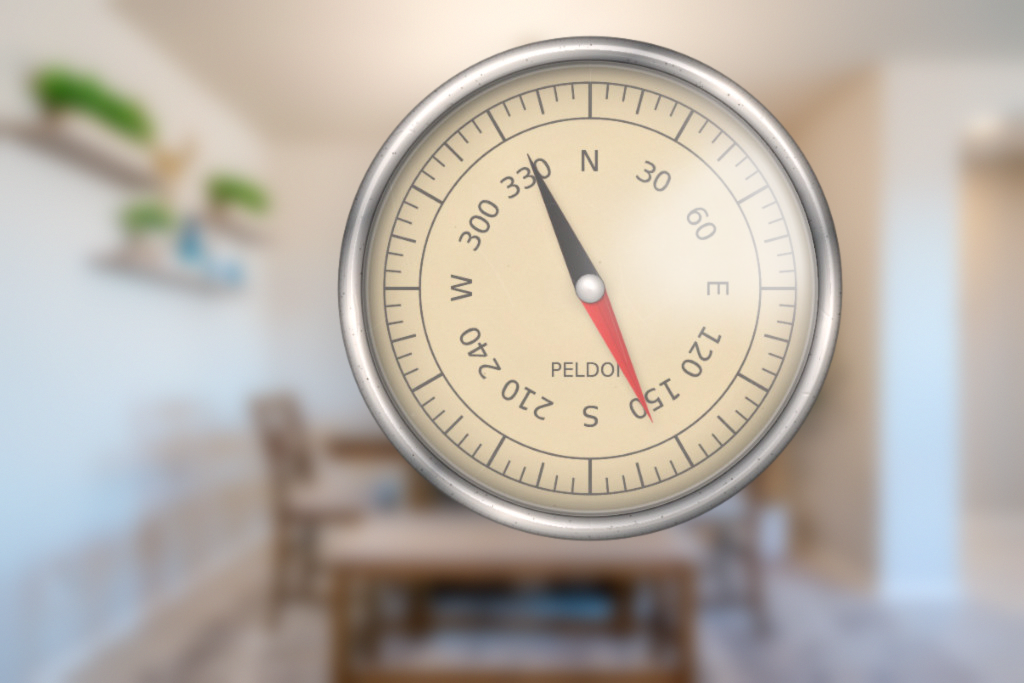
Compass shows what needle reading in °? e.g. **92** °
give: **155** °
